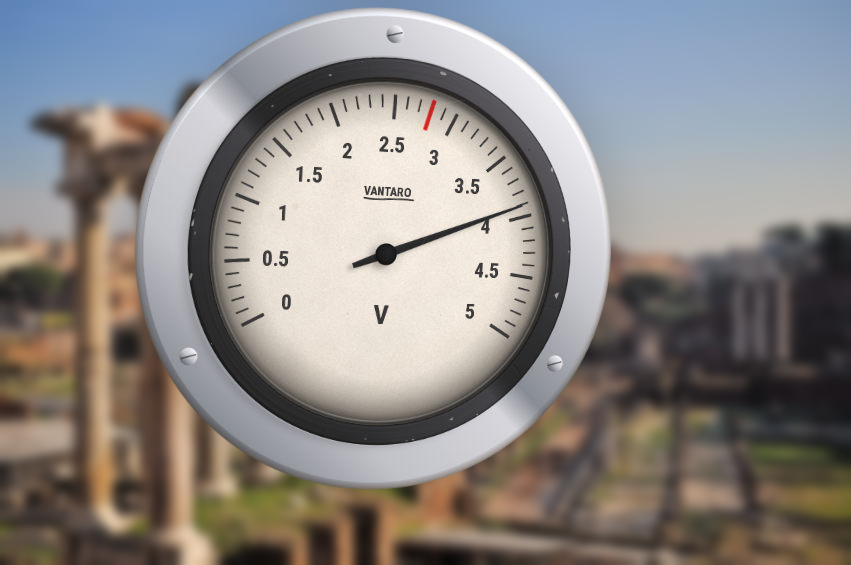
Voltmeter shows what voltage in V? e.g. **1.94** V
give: **3.9** V
